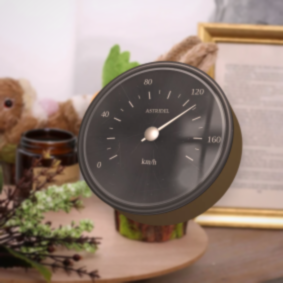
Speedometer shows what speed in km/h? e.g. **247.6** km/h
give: **130** km/h
